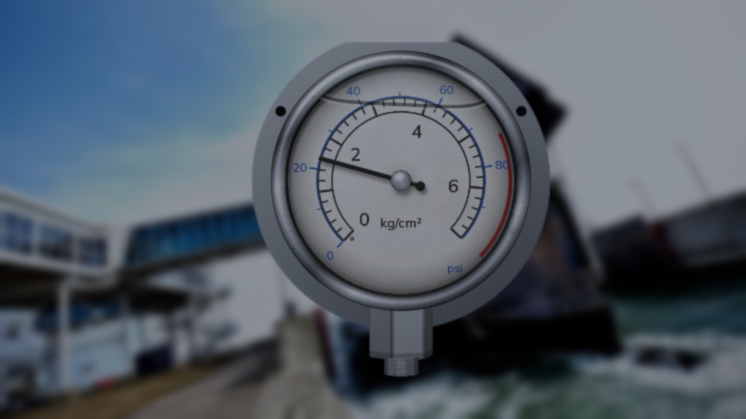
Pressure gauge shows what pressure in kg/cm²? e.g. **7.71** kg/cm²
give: **1.6** kg/cm²
